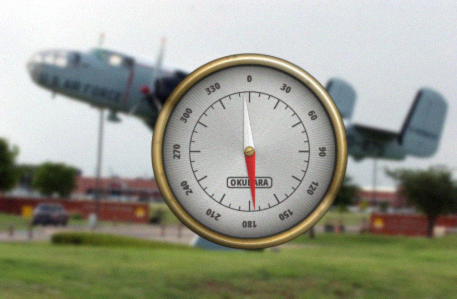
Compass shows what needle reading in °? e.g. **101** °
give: **175** °
